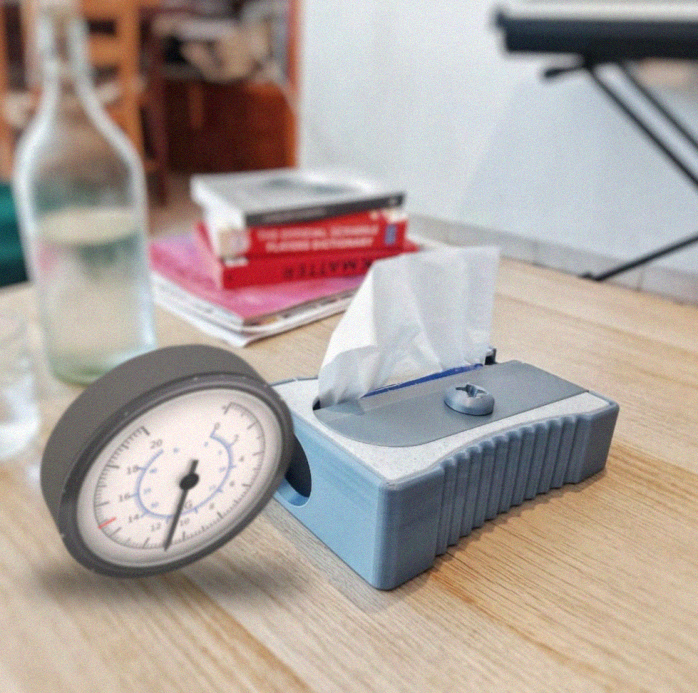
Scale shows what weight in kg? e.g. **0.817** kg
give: **11** kg
